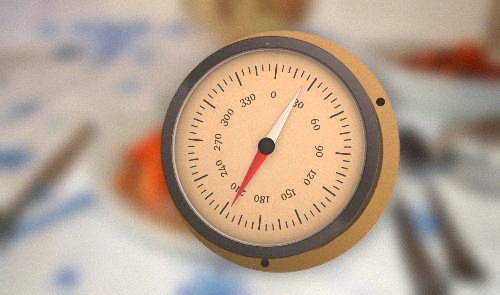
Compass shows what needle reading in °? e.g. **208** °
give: **205** °
